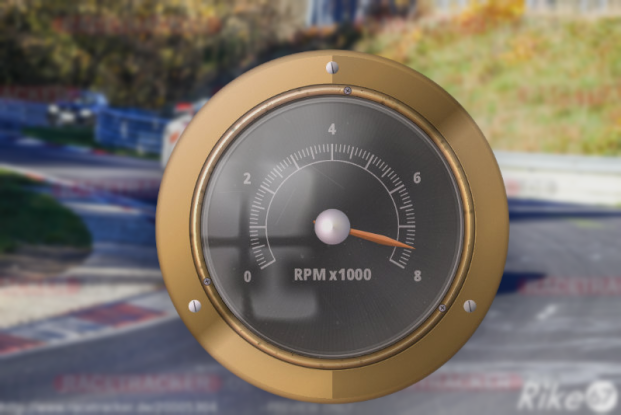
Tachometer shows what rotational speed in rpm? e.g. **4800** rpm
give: **7500** rpm
